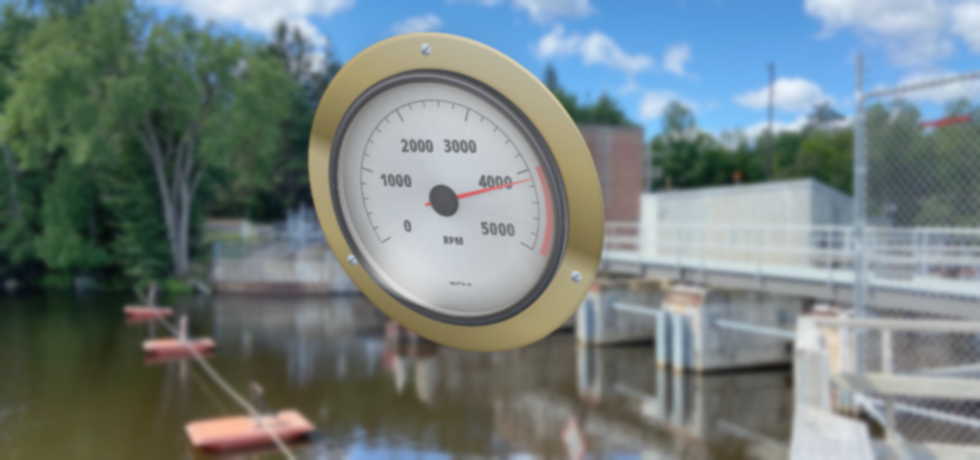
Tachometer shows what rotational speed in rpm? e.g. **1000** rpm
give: **4100** rpm
